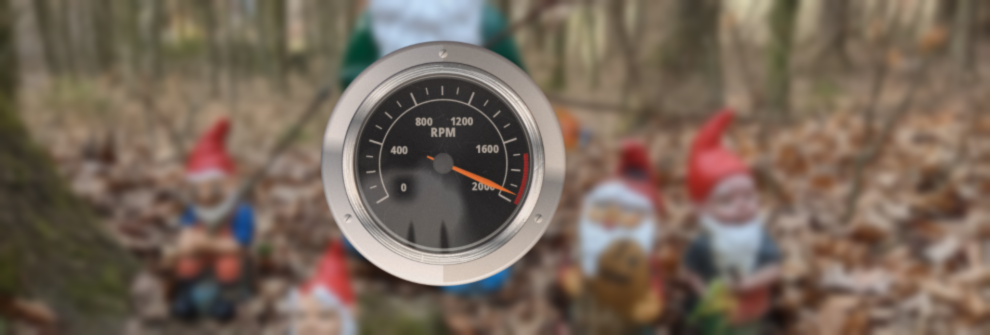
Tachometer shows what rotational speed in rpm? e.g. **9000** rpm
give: **1950** rpm
